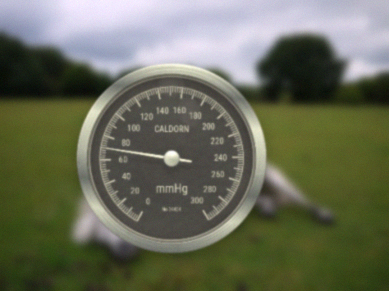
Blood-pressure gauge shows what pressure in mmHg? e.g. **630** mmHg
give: **70** mmHg
